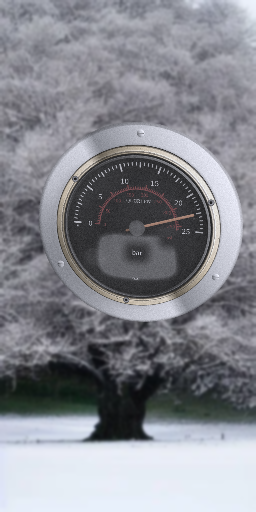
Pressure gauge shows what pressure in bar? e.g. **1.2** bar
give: **22.5** bar
